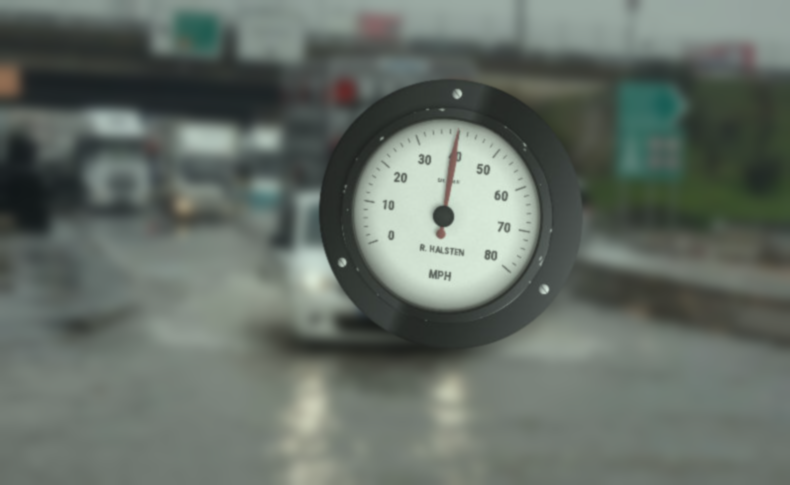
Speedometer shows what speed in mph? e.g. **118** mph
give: **40** mph
